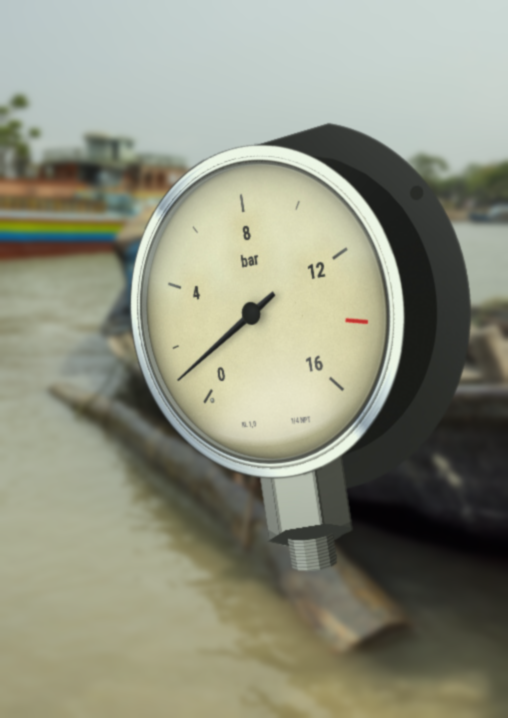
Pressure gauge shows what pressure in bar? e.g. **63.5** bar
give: **1** bar
